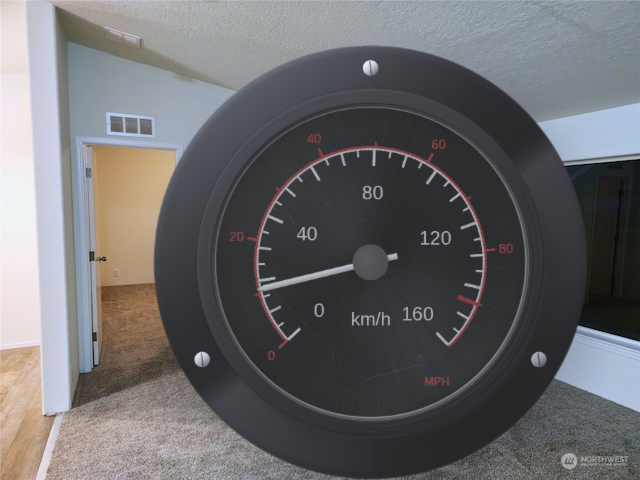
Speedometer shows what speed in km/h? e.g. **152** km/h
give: **17.5** km/h
